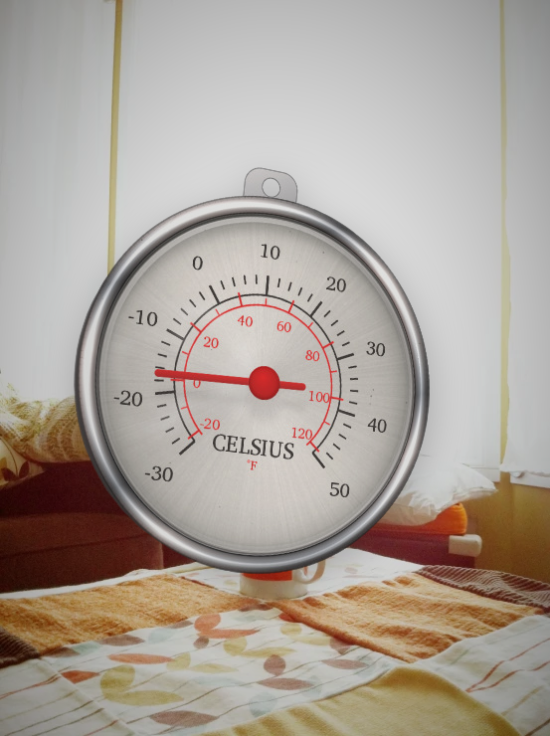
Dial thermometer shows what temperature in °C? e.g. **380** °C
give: **-17** °C
